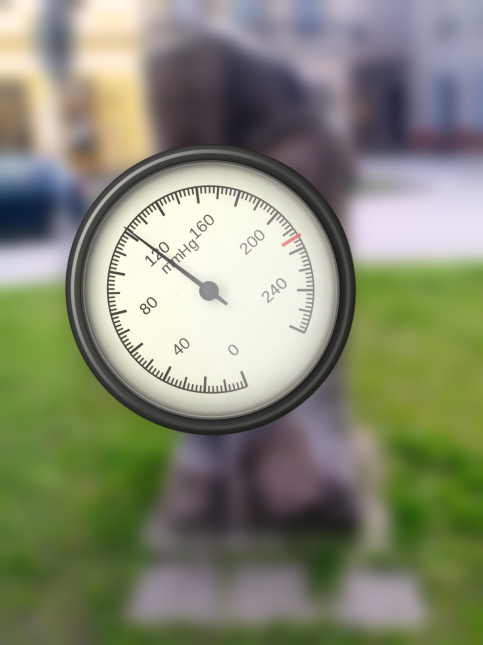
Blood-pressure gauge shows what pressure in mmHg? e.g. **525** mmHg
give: **122** mmHg
